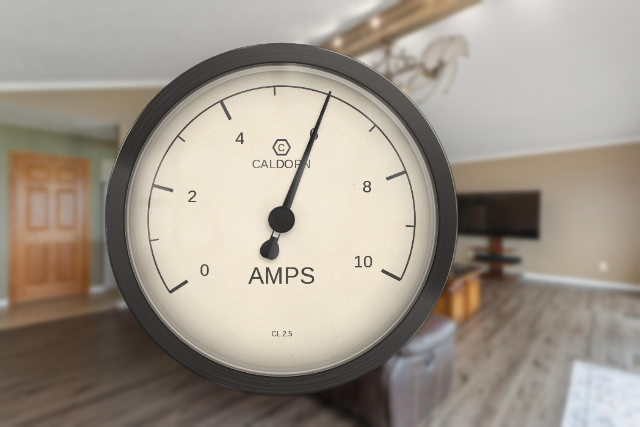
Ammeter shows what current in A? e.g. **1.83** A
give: **6** A
